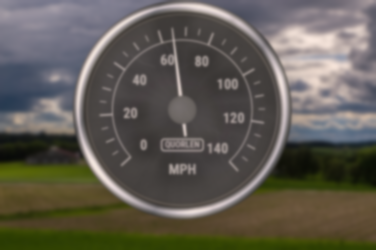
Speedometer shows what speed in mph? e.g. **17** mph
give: **65** mph
